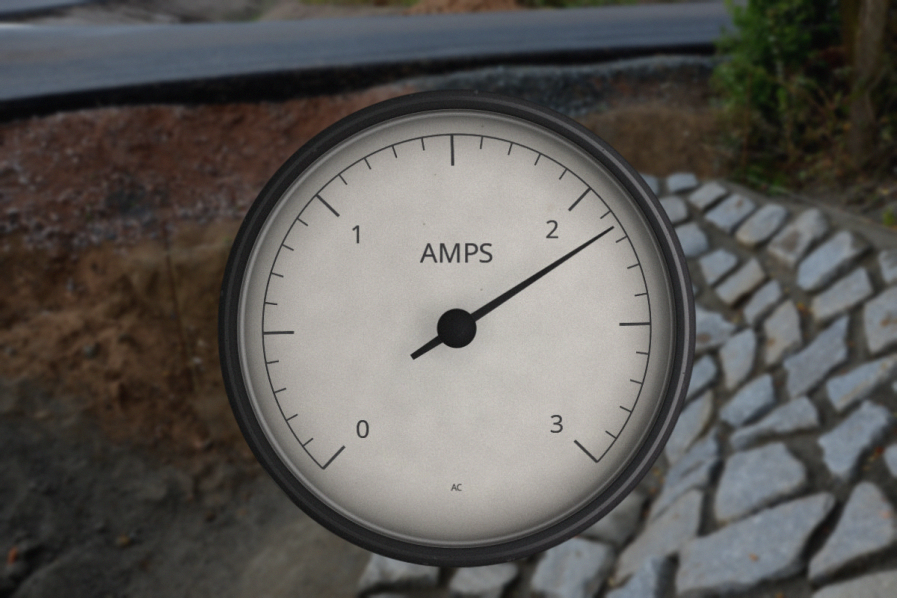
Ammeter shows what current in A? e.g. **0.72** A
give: **2.15** A
